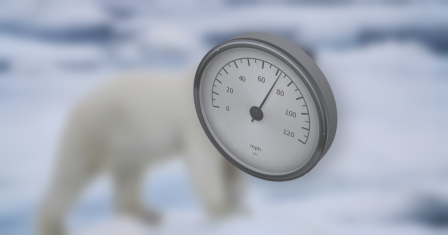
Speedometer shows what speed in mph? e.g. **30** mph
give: **72.5** mph
